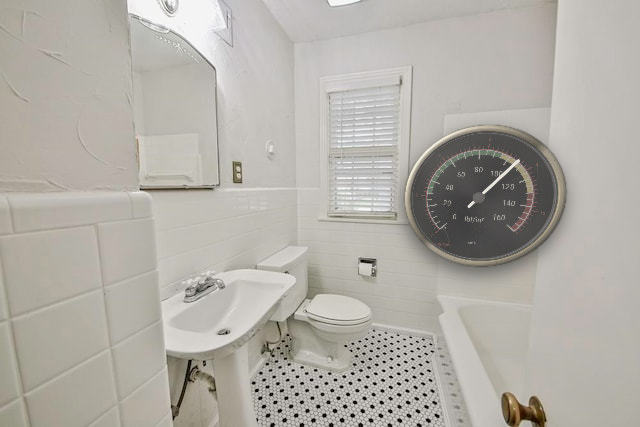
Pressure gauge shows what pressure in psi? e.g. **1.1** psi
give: **105** psi
